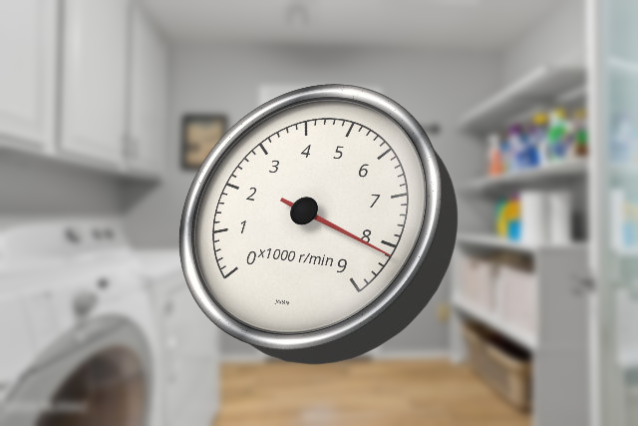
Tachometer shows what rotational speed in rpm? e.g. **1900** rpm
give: **8200** rpm
